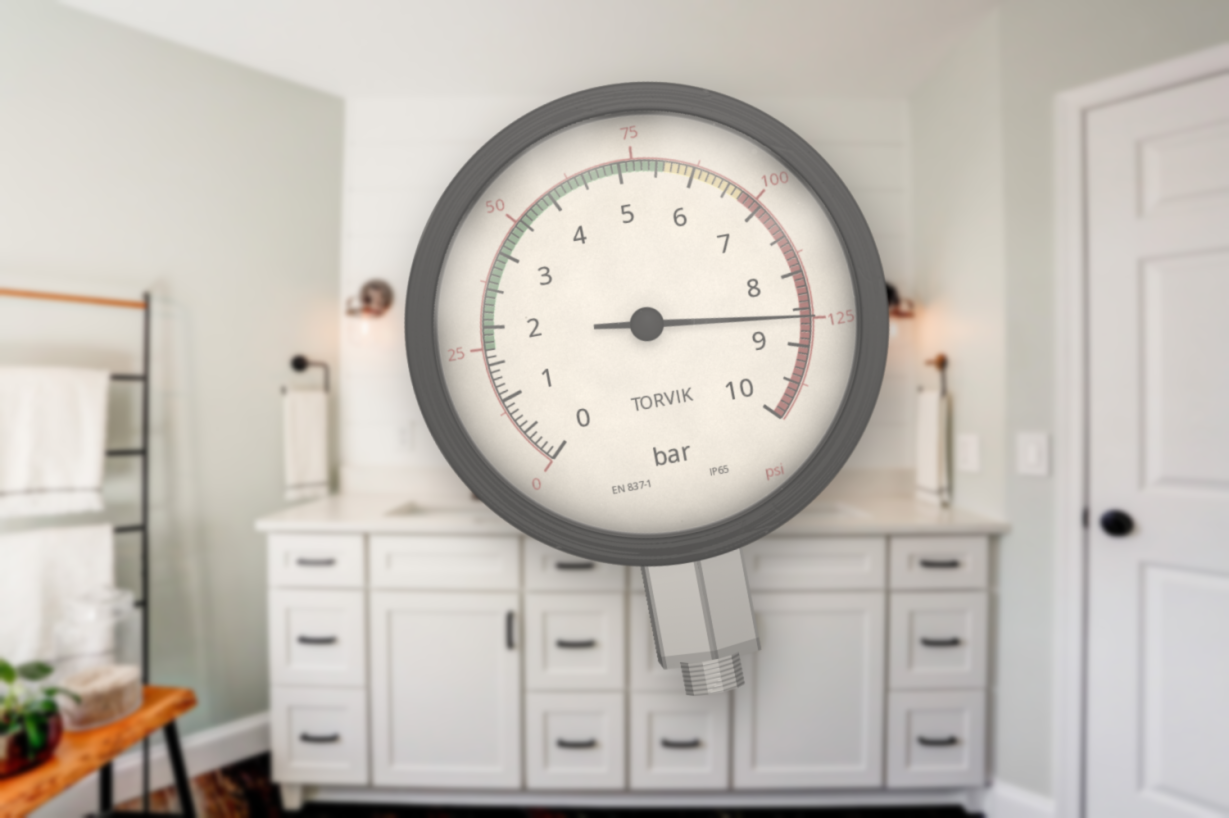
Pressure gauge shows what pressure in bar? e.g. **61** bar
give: **8.6** bar
